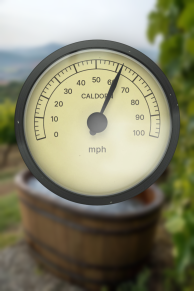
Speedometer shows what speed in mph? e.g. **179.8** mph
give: **62** mph
